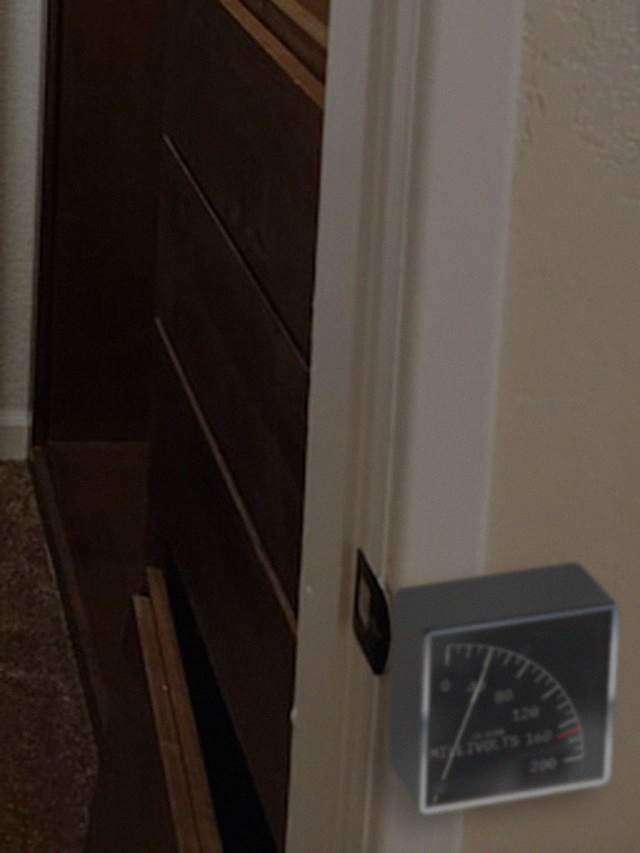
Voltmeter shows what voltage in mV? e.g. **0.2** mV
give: **40** mV
